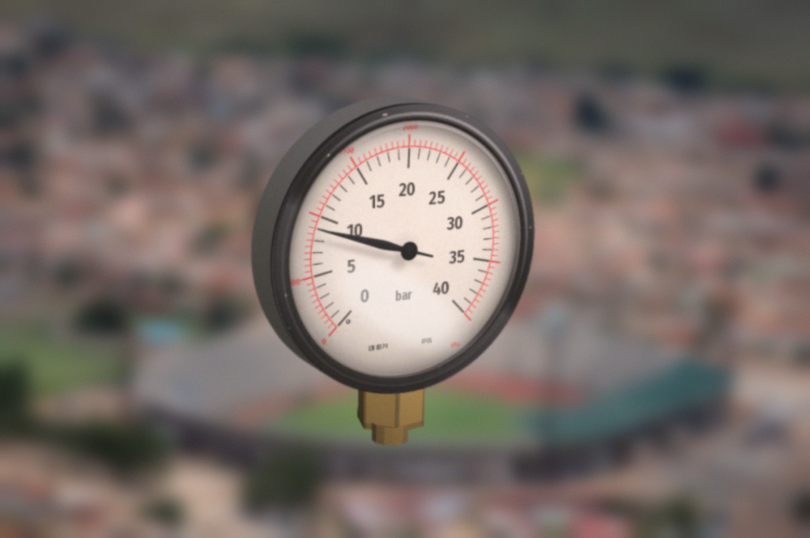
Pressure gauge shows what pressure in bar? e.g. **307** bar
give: **9** bar
